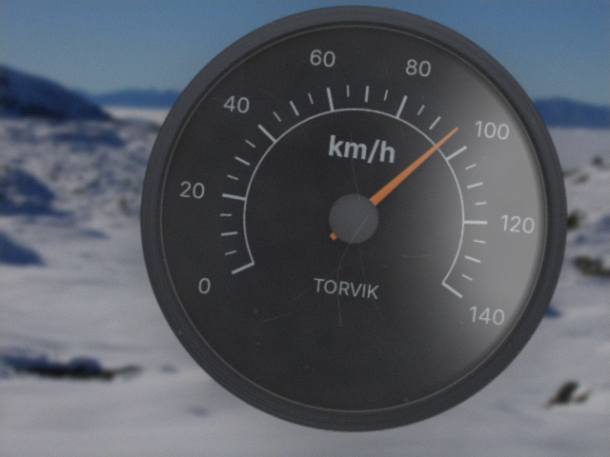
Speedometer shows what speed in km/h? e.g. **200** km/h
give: **95** km/h
